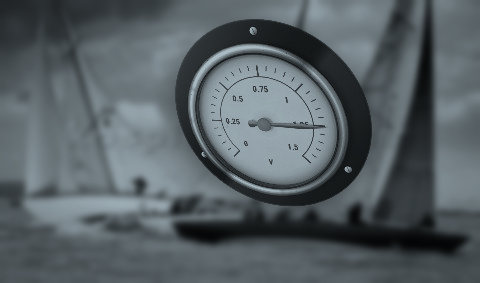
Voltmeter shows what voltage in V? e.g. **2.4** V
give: **1.25** V
